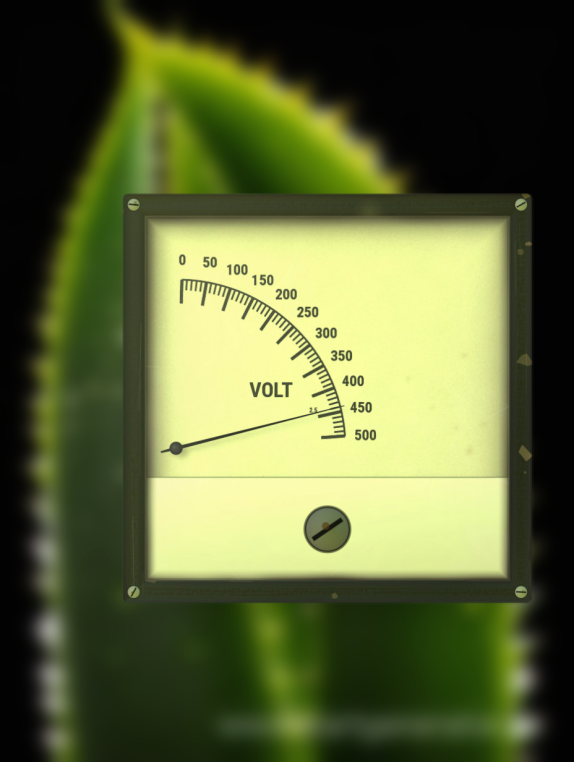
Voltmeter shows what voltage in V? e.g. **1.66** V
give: **440** V
